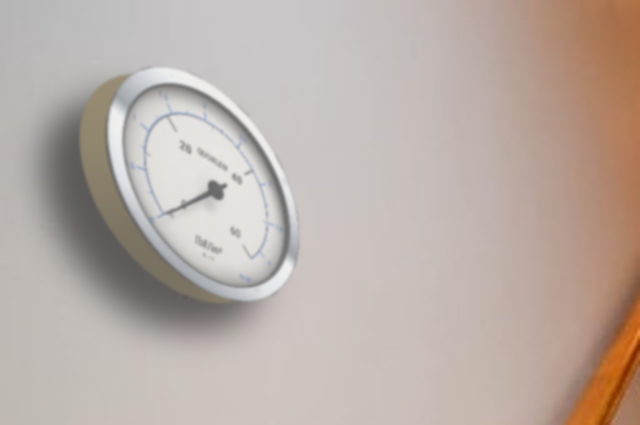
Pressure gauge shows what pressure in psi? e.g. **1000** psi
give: **0** psi
